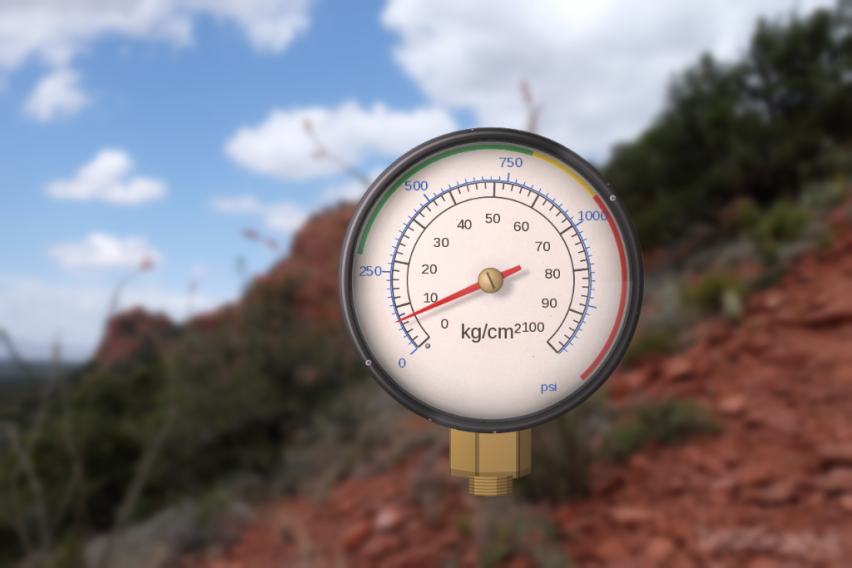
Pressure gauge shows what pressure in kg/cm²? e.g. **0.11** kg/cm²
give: **7** kg/cm²
